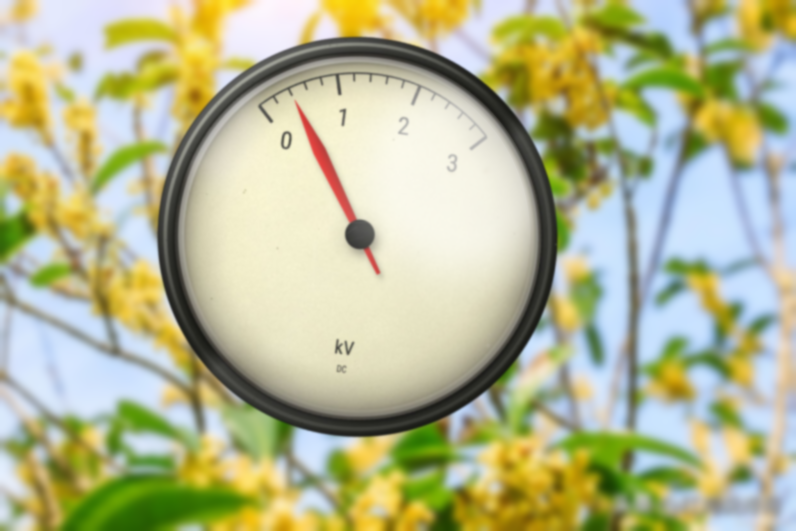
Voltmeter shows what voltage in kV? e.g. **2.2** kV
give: **0.4** kV
